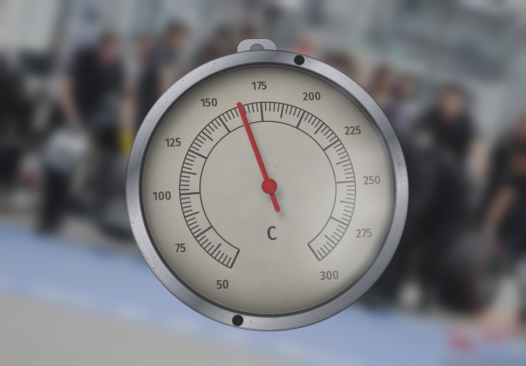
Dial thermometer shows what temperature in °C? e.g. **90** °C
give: **162.5** °C
